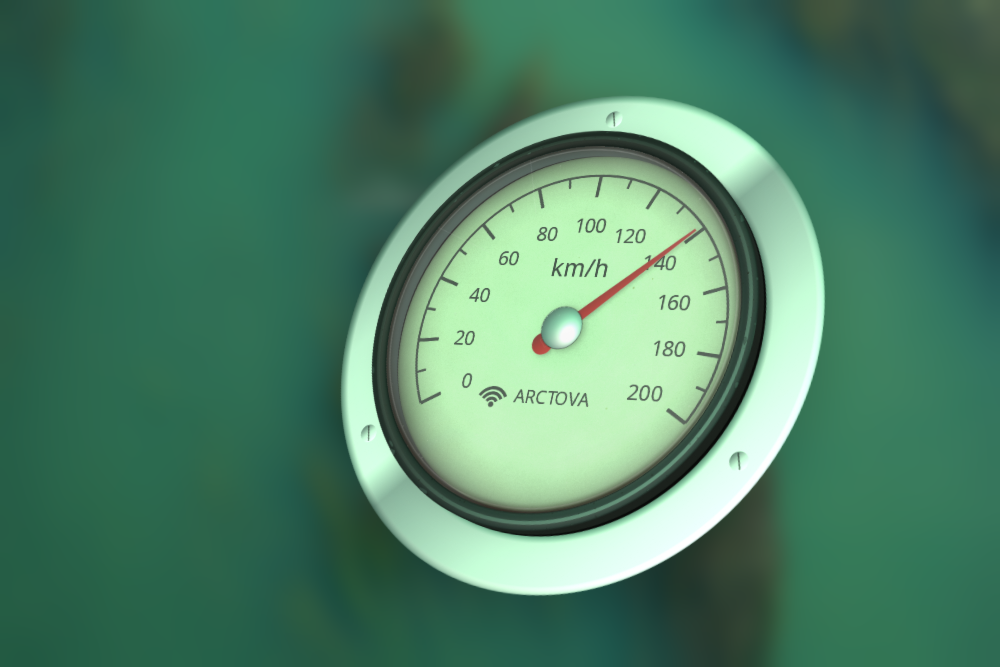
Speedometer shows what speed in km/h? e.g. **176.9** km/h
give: **140** km/h
